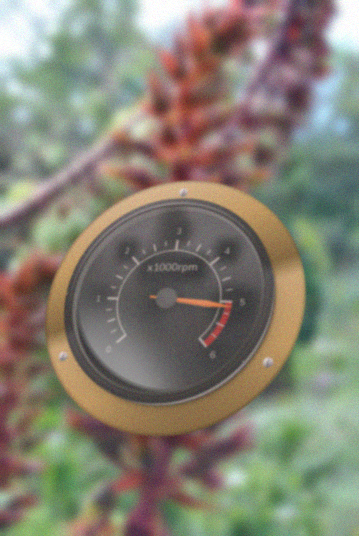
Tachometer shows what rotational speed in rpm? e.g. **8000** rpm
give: **5125** rpm
